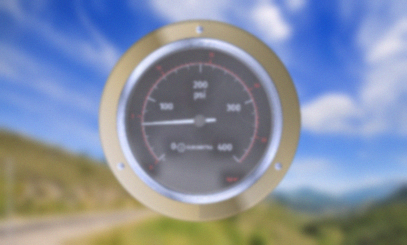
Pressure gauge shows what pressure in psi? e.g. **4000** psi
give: **60** psi
